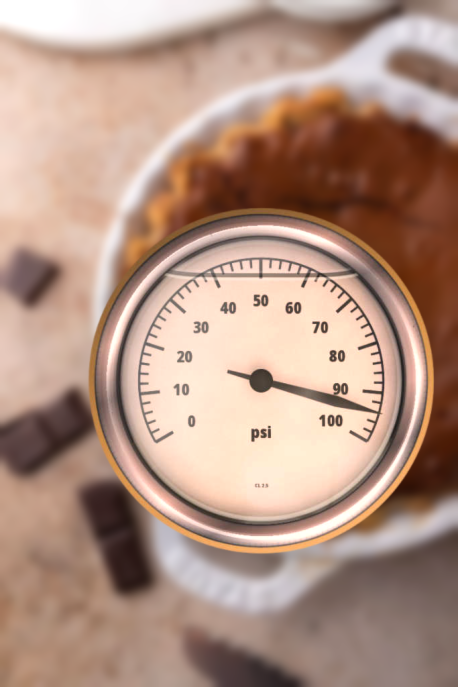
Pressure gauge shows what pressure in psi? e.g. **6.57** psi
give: **94** psi
